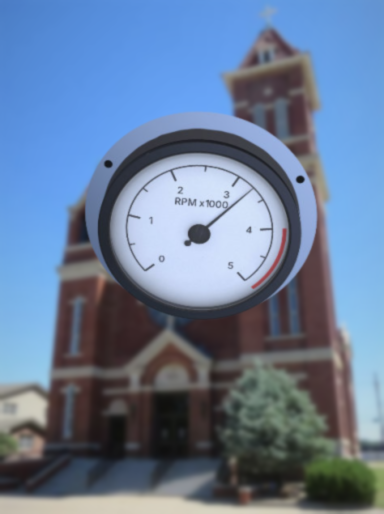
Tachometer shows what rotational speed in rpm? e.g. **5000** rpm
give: **3250** rpm
